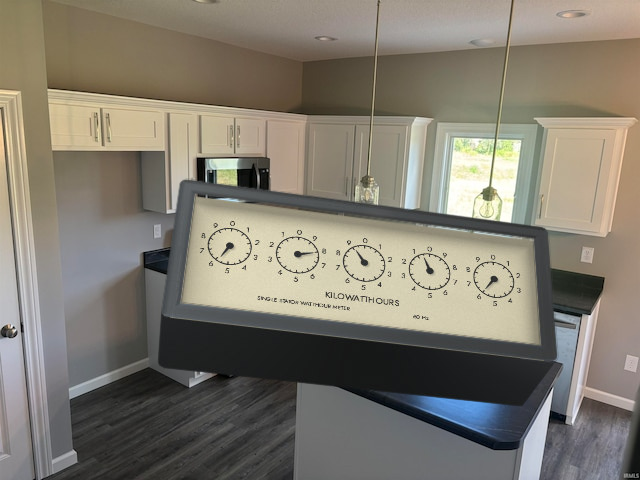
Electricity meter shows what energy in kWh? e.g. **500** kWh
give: **57906** kWh
